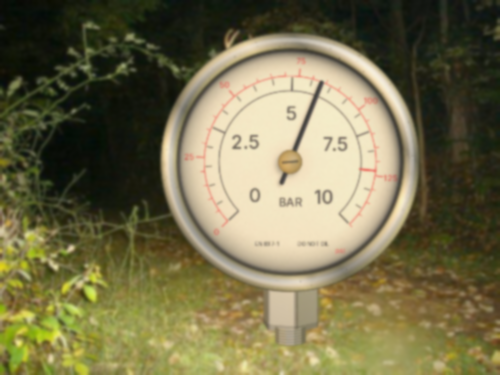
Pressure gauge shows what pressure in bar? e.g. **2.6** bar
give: **5.75** bar
